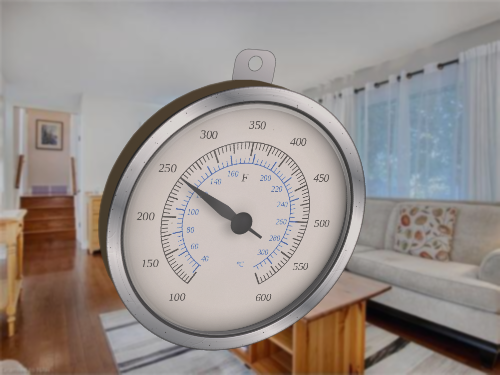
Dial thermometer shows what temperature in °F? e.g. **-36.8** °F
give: **250** °F
